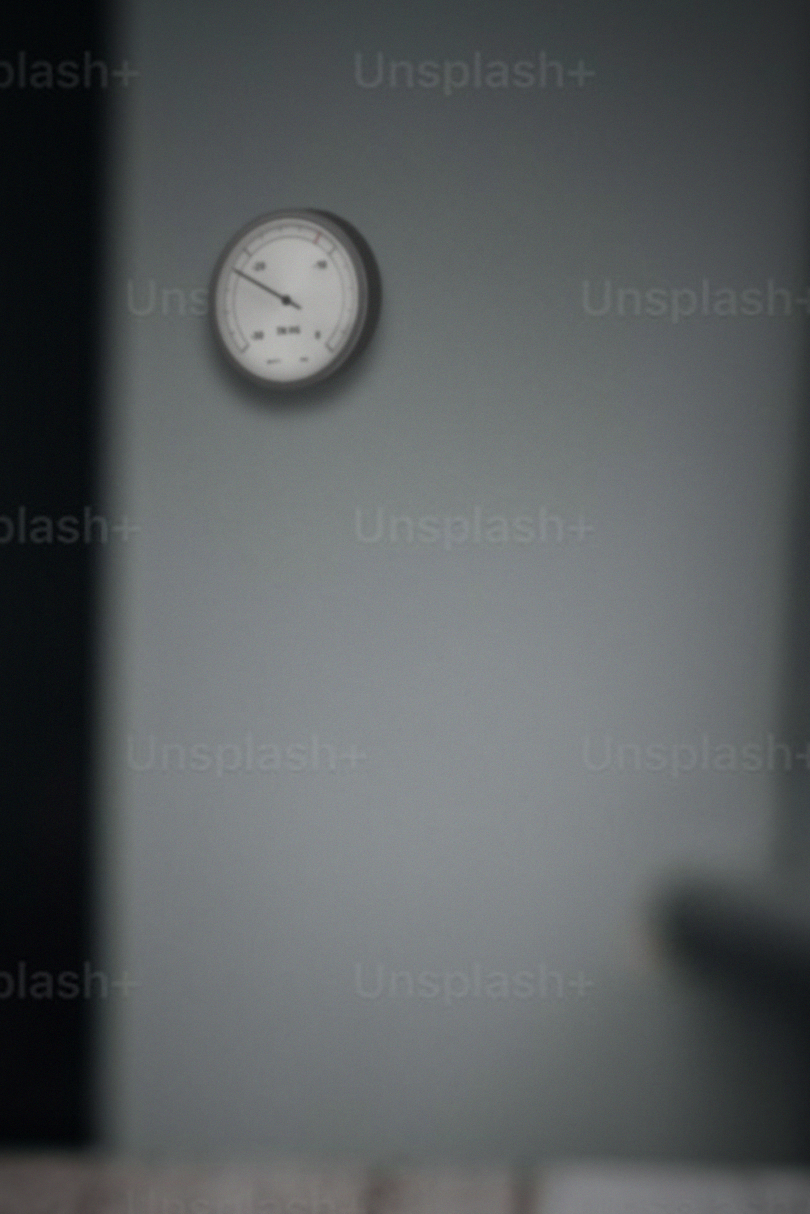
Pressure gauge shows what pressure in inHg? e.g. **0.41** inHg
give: **-22** inHg
